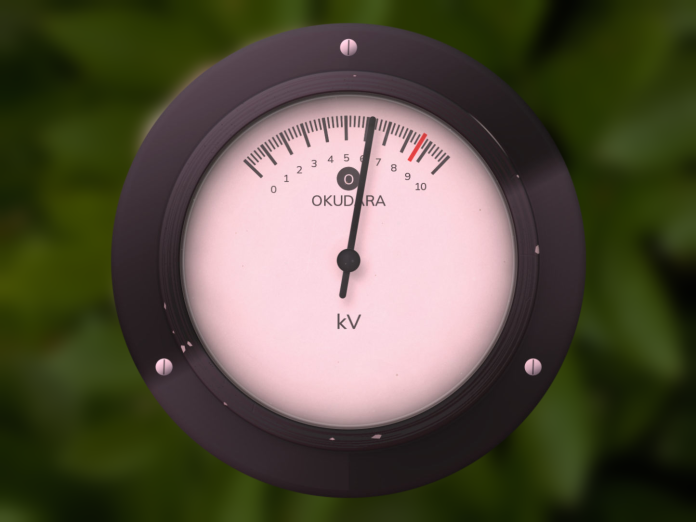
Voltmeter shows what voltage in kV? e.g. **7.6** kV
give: **6.2** kV
